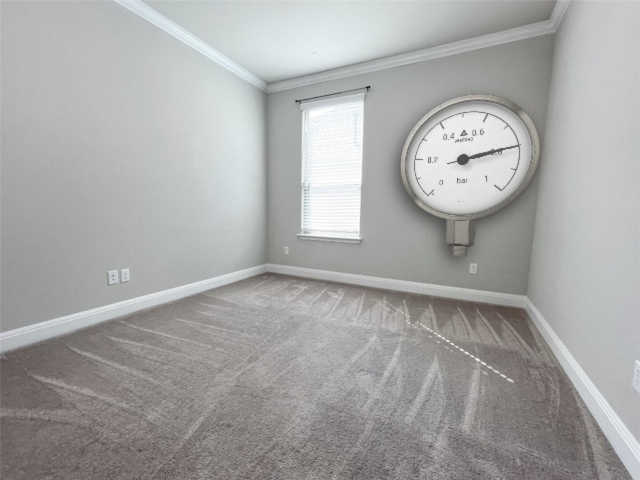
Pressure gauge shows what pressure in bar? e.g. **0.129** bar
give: **0.8** bar
